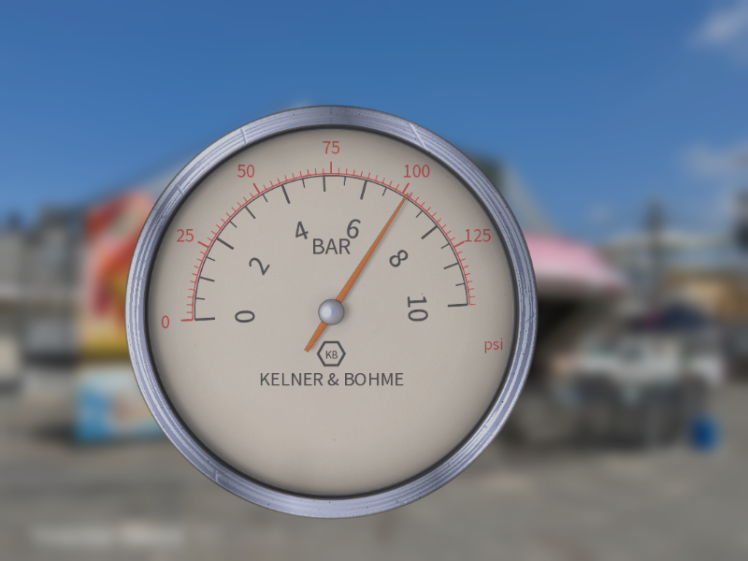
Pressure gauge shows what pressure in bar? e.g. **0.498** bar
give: **7** bar
